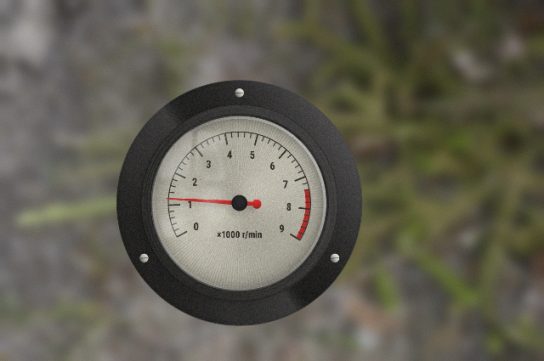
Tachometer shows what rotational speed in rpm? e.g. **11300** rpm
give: **1200** rpm
